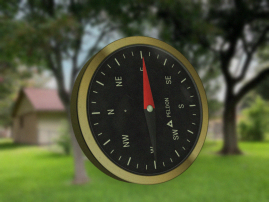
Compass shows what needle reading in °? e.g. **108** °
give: **90** °
